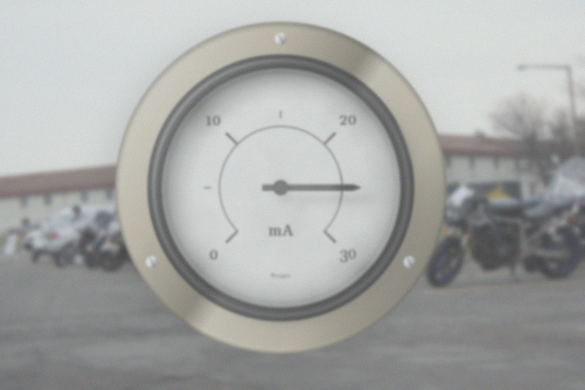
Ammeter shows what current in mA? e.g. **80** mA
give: **25** mA
